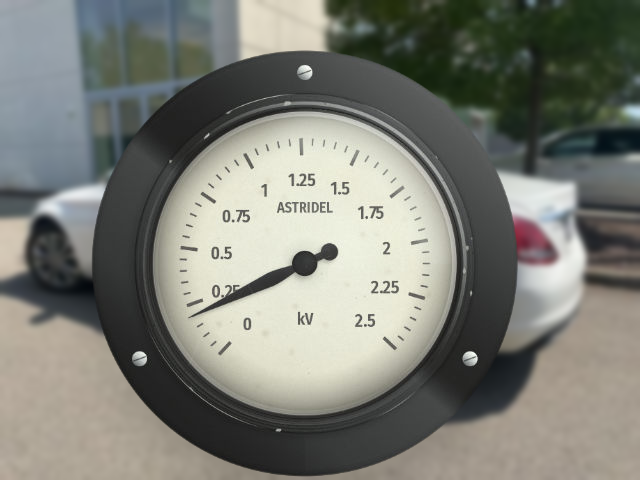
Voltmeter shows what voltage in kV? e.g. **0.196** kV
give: **0.2** kV
